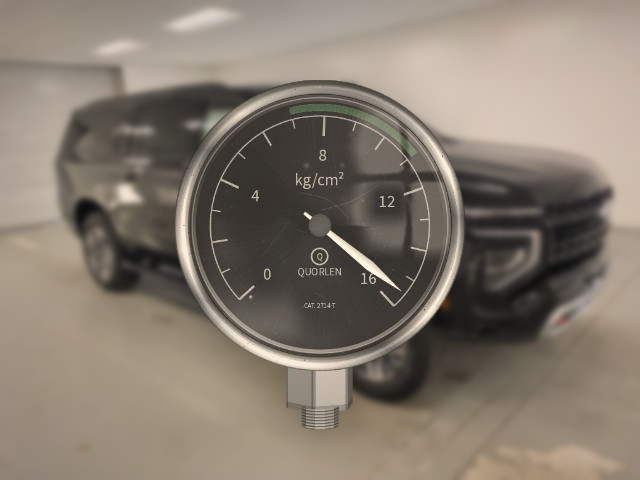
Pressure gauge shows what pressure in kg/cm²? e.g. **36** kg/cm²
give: **15.5** kg/cm²
